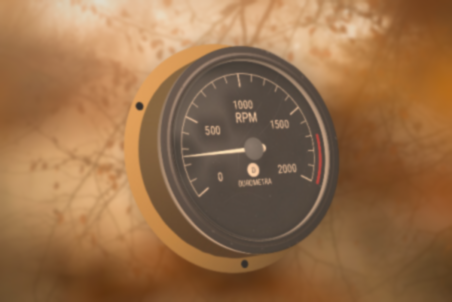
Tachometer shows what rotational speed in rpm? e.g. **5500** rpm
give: **250** rpm
